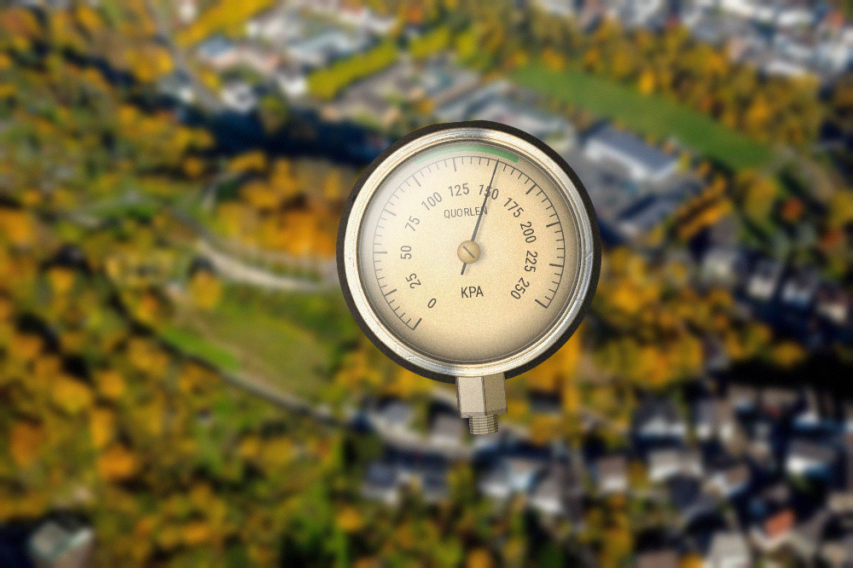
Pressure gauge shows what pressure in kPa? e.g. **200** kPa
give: **150** kPa
